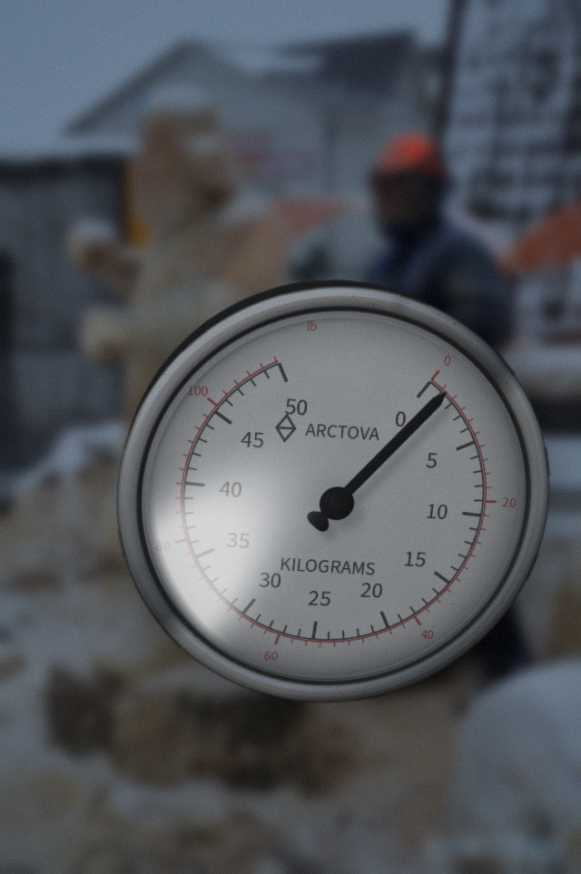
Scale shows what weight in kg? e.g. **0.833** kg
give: **1** kg
